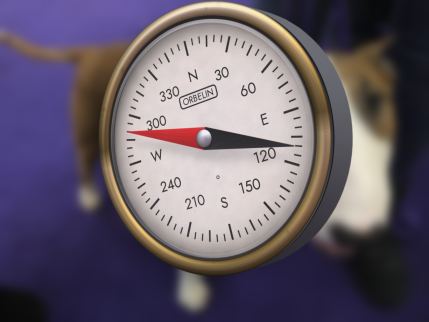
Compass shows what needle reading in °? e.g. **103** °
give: **290** °
